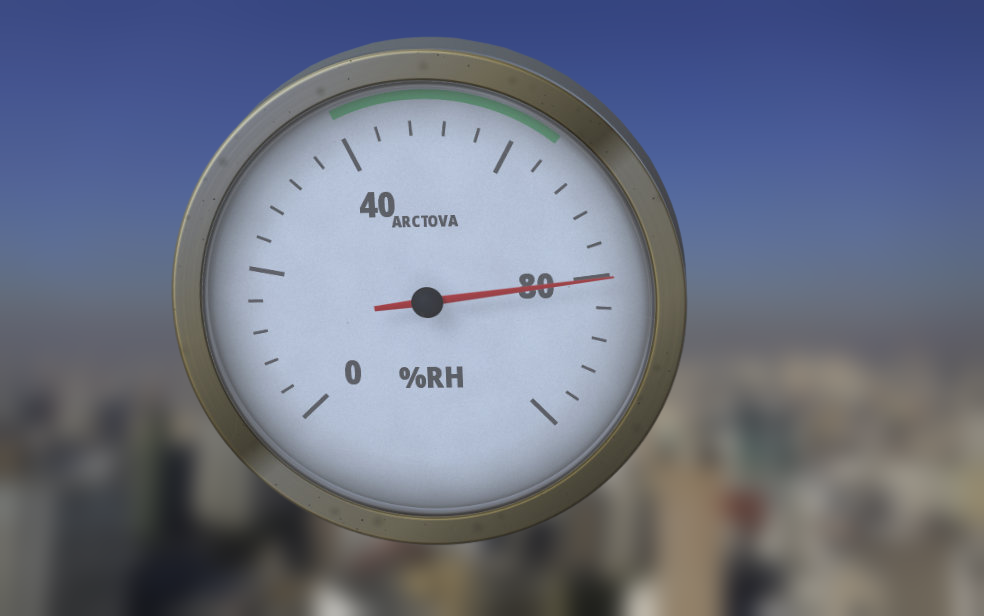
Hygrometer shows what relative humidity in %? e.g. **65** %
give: **80** %
